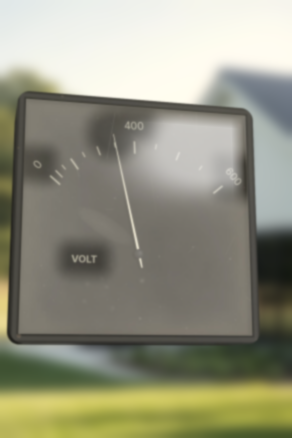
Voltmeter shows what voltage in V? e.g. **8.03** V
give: **350** V
